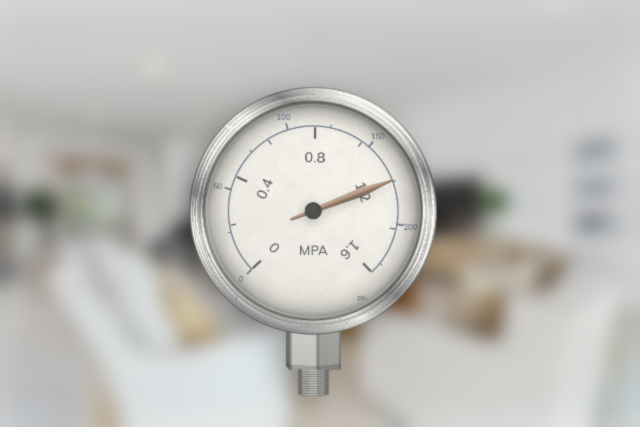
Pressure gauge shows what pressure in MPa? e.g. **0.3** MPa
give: **1.2** MPa
